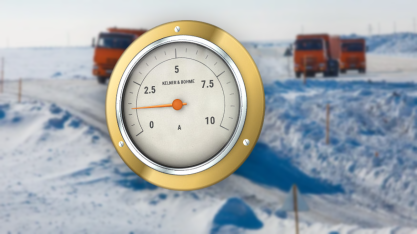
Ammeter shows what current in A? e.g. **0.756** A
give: **1.25** A
